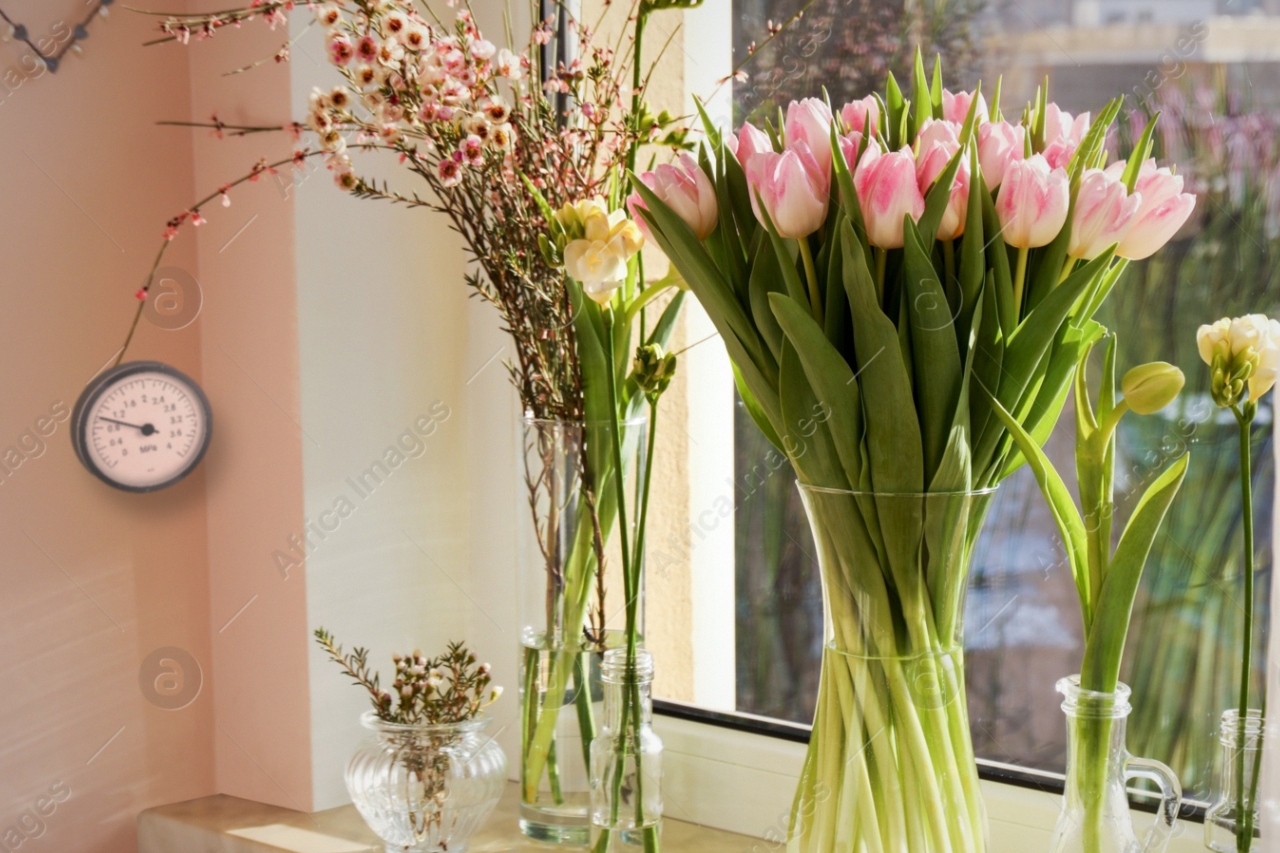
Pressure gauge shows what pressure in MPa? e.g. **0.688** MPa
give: **1** MPa
